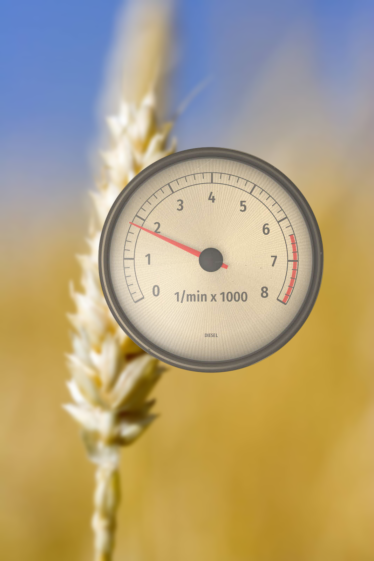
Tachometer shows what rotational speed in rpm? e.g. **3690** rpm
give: **1800** rpm
